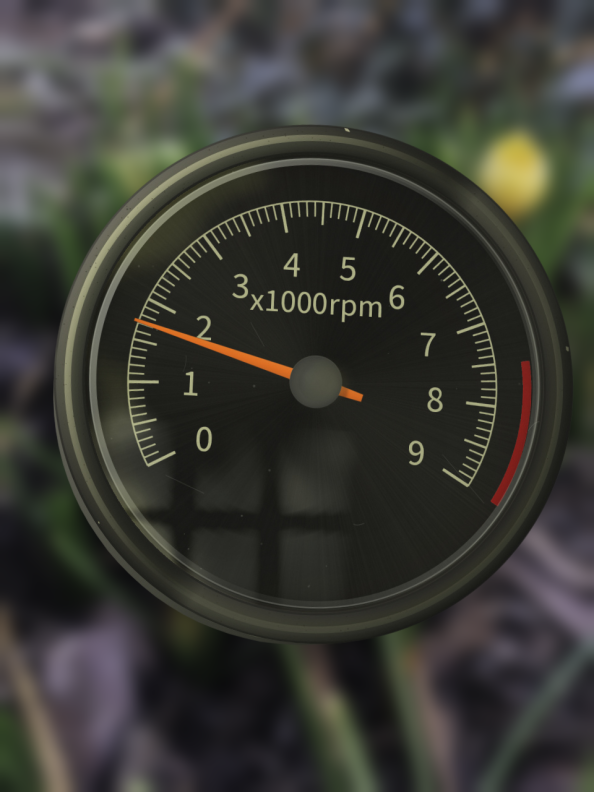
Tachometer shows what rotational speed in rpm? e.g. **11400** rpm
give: **1700** rpm
